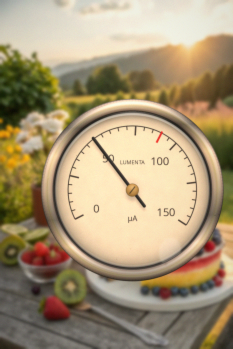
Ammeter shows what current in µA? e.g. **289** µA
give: **50** µA
